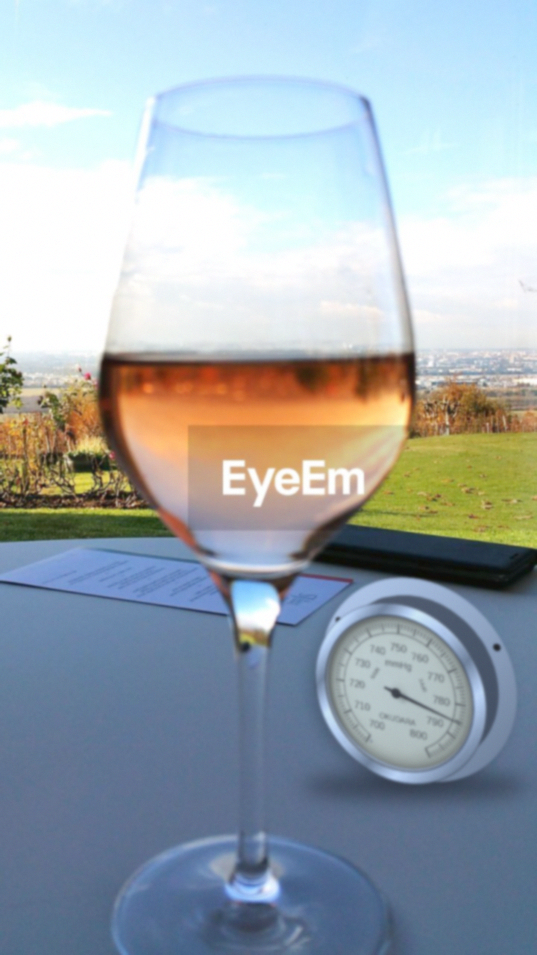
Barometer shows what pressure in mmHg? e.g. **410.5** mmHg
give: **785** mmHg
